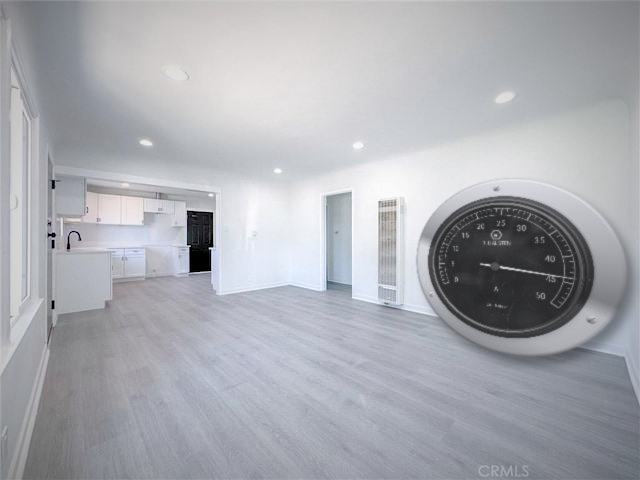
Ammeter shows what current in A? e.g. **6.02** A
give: **44** A
